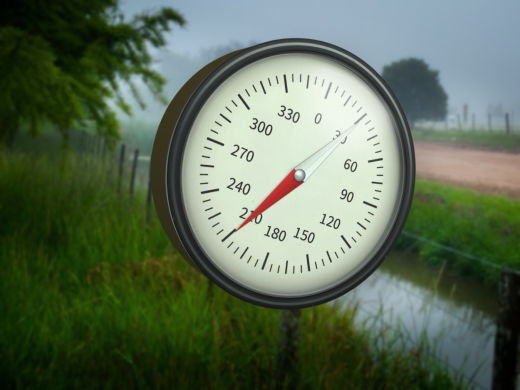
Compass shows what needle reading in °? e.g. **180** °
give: **210** °
